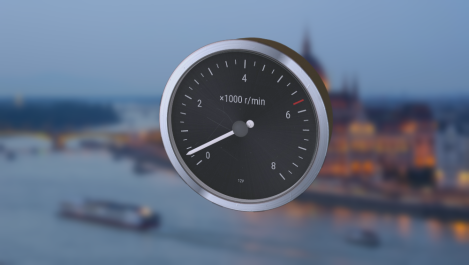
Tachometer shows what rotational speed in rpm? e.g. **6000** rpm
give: **375** rpm
